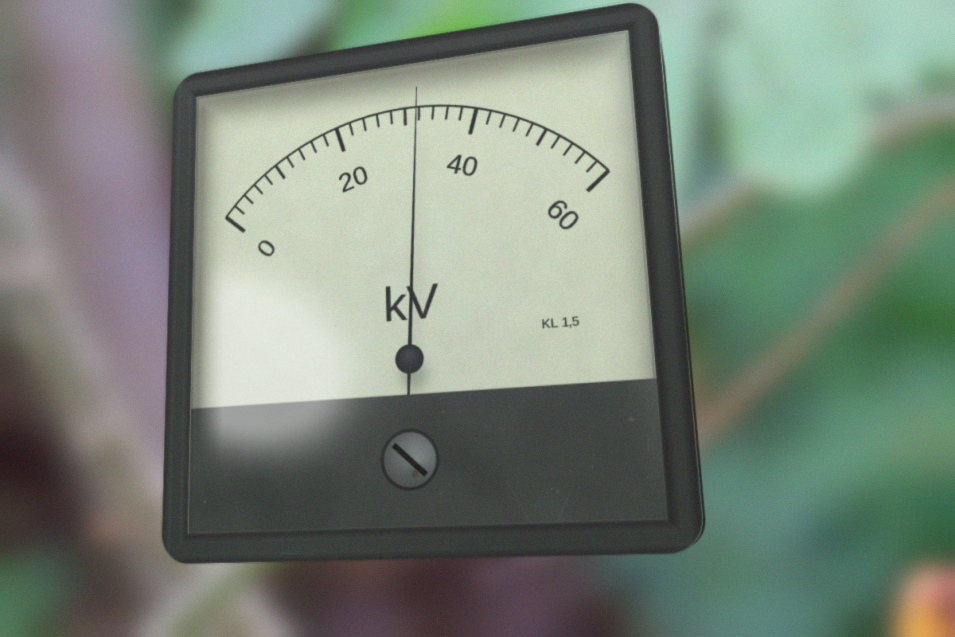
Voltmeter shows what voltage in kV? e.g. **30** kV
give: **32** kV
